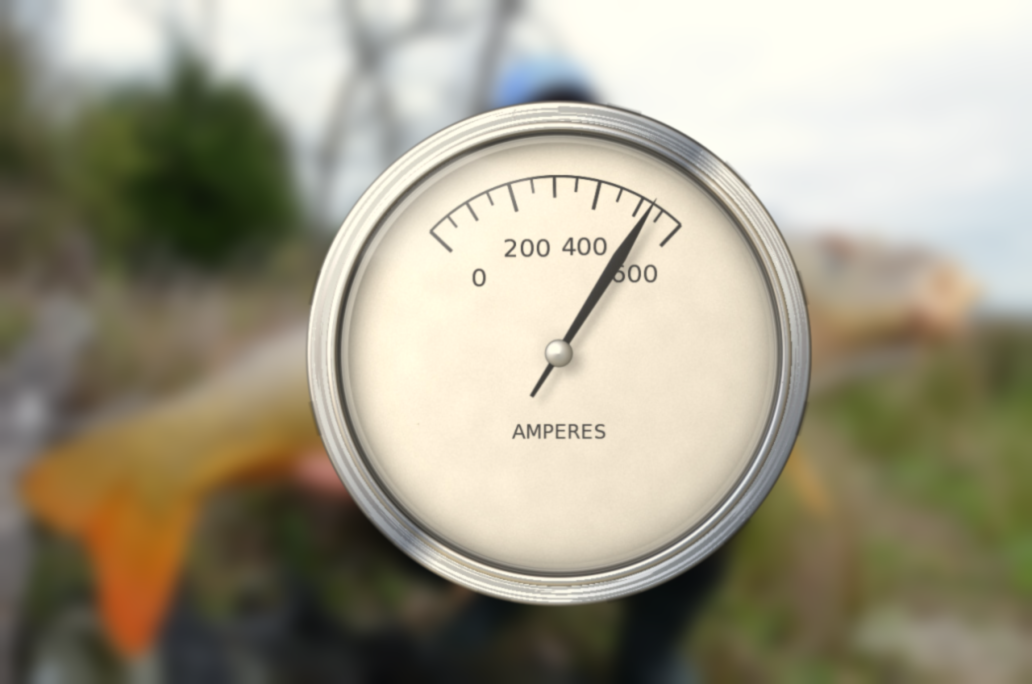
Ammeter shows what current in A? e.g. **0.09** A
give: **525** A
